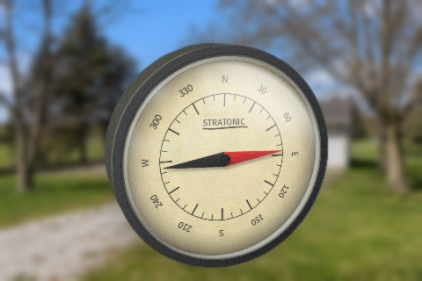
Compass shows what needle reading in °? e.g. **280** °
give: **85** °
